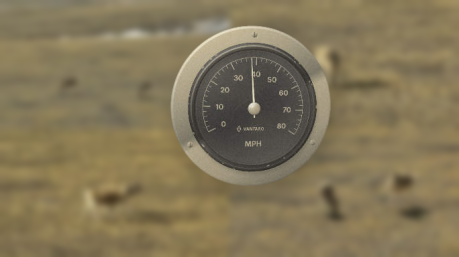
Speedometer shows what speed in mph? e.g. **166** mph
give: **38** mph
